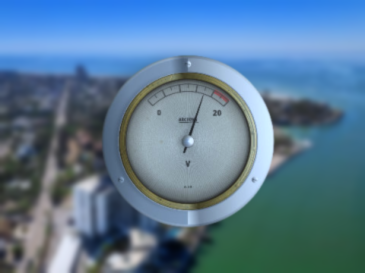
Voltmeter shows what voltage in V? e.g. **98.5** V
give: **14** V
